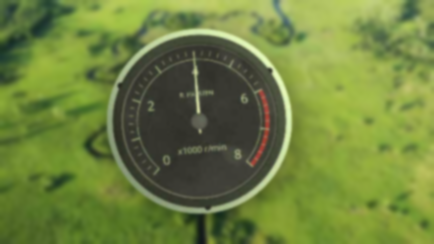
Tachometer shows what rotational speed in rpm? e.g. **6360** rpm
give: **4000** rpm
